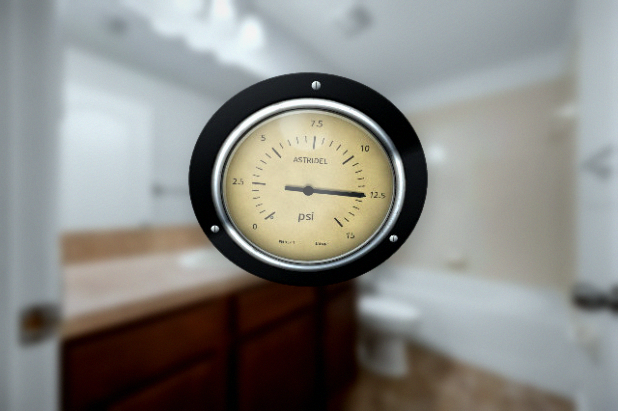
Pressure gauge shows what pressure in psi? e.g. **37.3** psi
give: **12.5** psi
